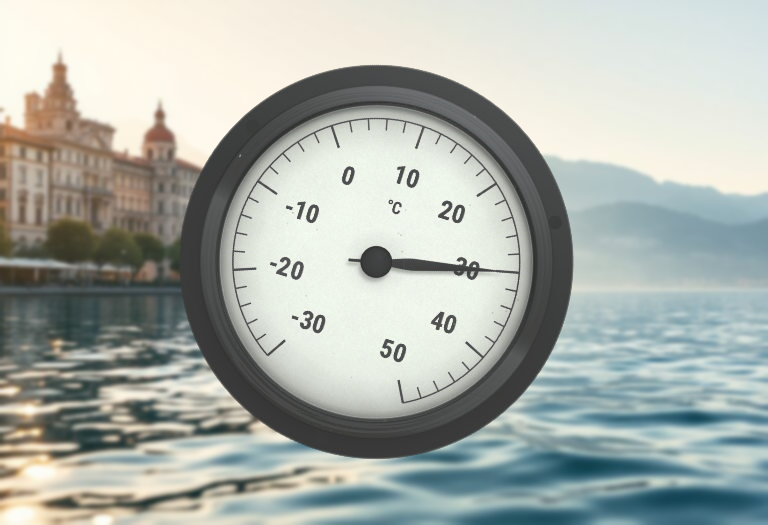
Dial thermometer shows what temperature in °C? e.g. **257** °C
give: **30** °C
